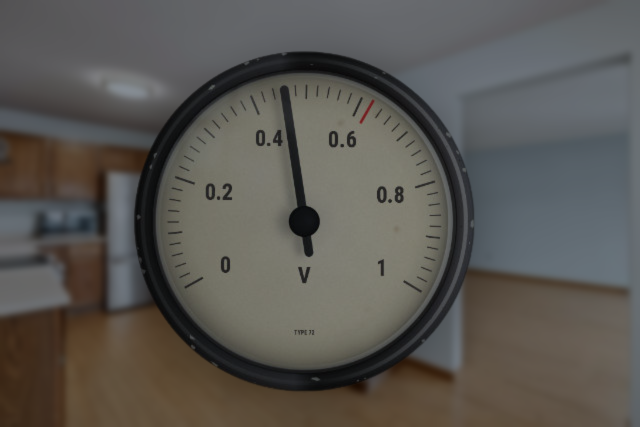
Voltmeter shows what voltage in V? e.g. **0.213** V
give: **0.46** V
